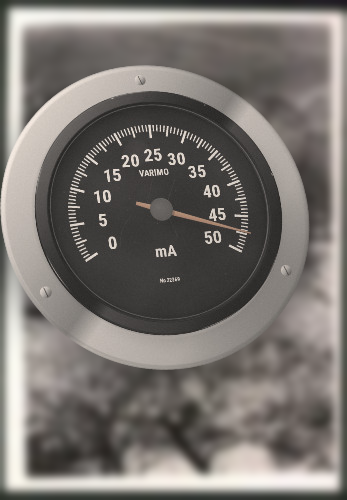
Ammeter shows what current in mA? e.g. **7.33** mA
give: **47.5** mA
